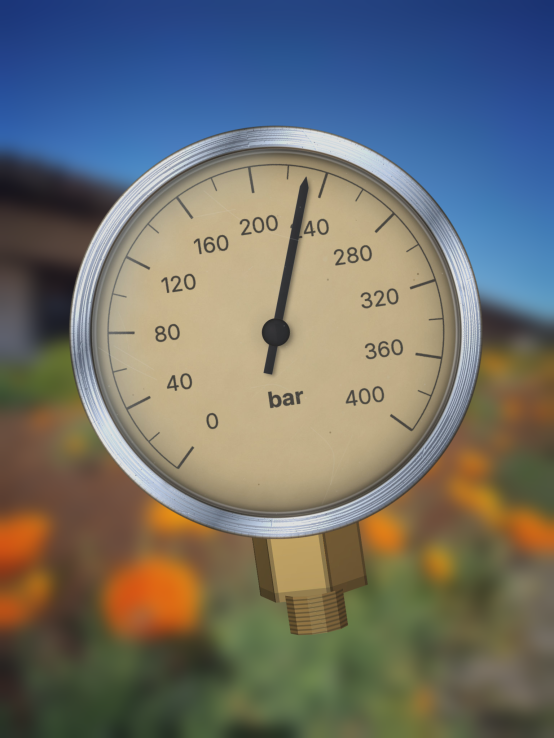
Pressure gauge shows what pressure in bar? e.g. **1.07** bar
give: **230** bar
